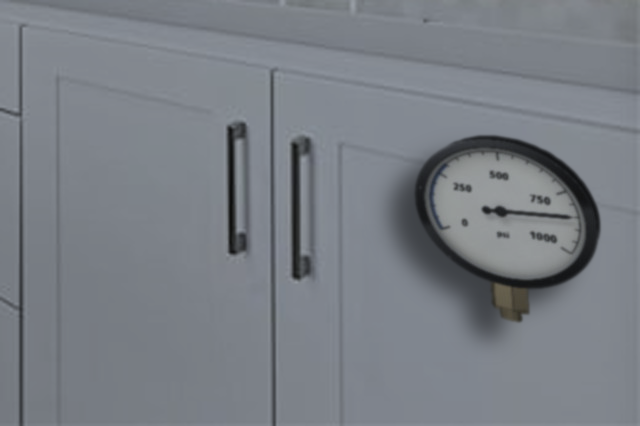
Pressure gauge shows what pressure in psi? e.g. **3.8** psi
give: **850** psi
